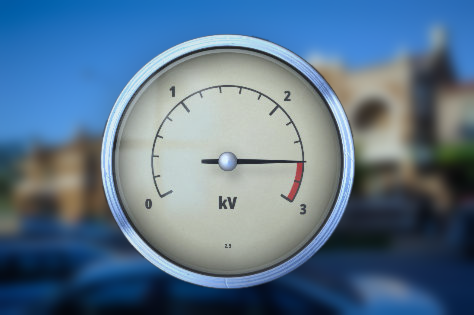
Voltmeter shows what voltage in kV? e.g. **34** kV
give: **2.6** kV
